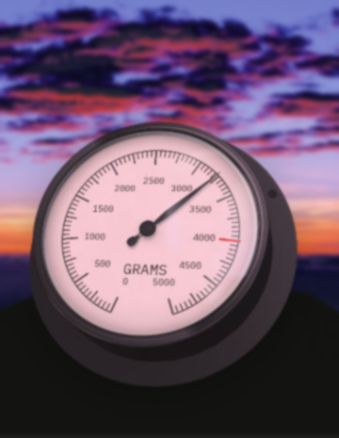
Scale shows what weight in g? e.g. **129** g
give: **3250** g
